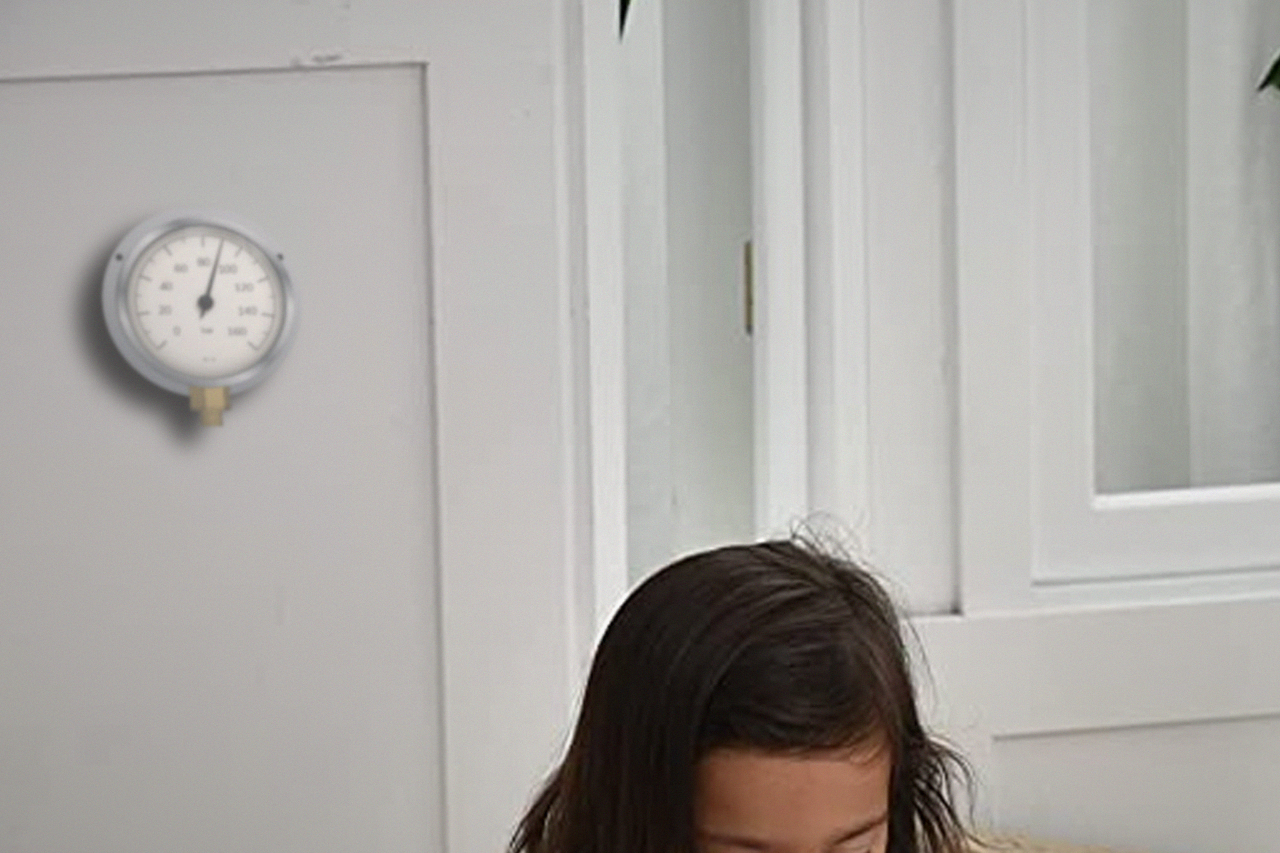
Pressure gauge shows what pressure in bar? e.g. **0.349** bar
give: **90** bar
